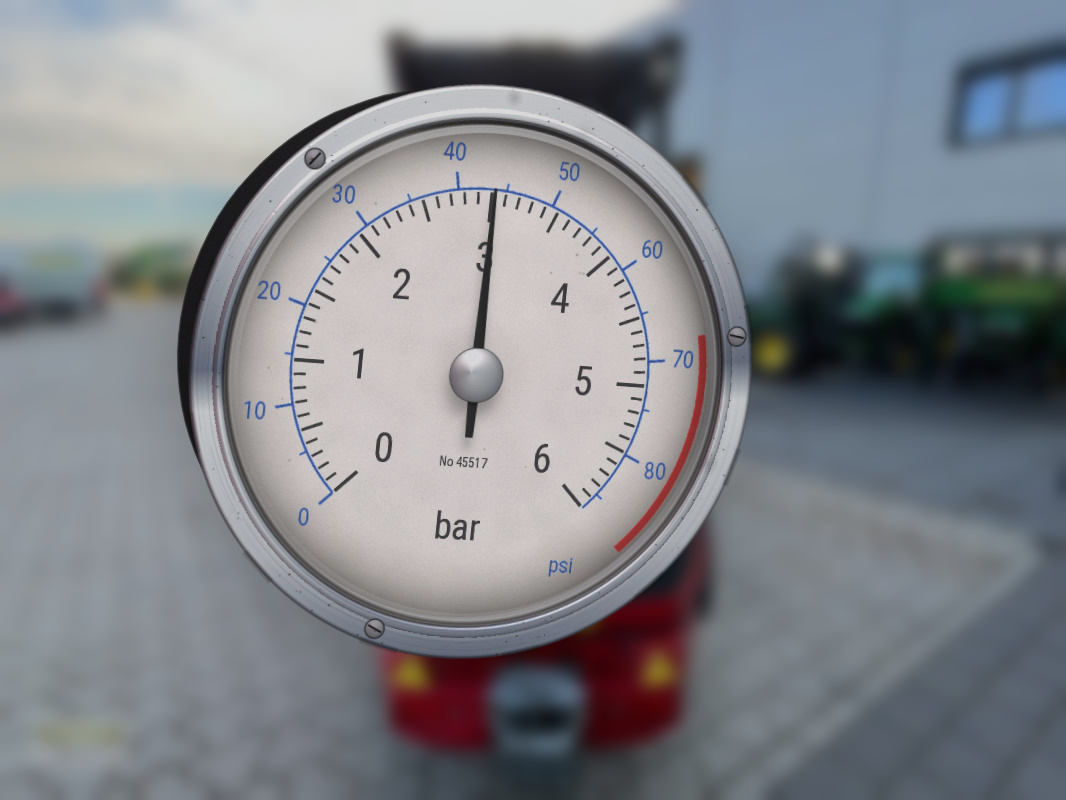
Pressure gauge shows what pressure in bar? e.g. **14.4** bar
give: **3** bar
